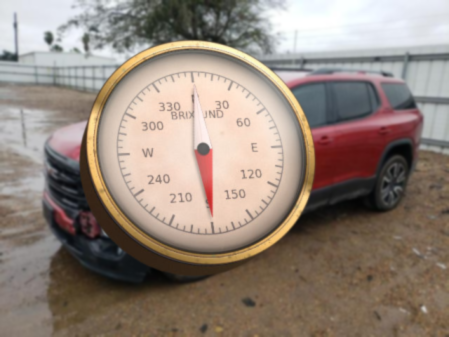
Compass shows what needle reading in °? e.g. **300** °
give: **180** °
